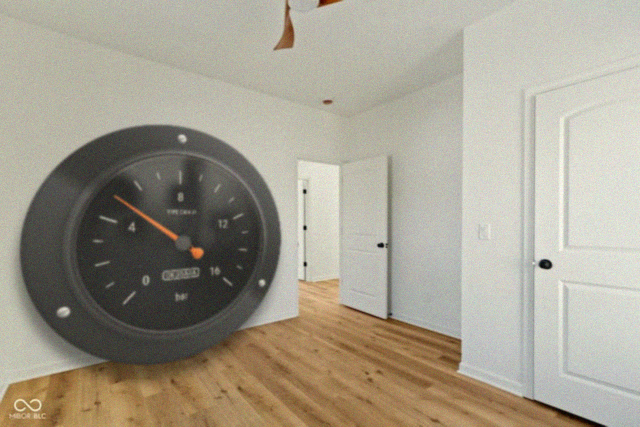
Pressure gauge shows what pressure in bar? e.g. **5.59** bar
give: **5** bar
